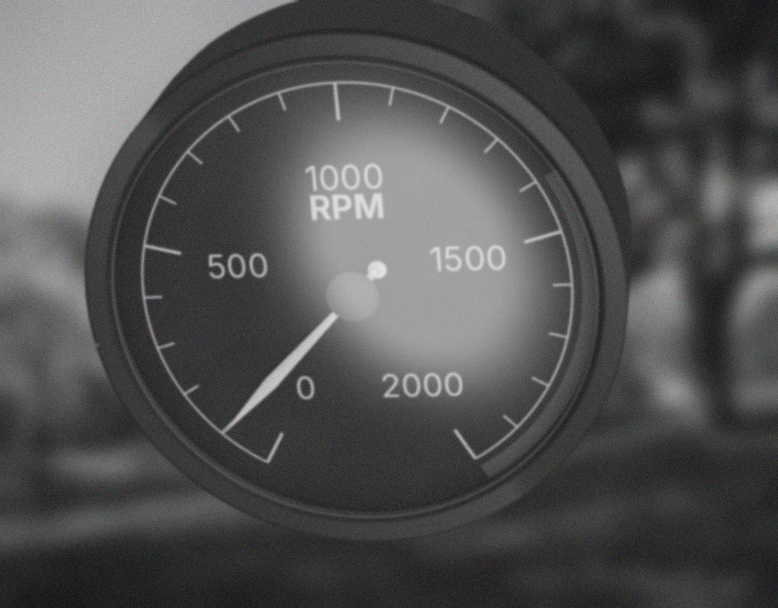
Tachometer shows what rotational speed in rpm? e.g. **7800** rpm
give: **100** rpm
